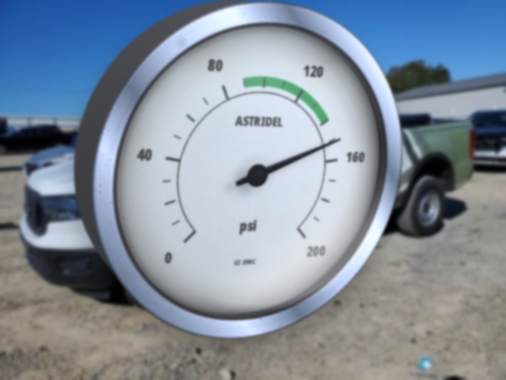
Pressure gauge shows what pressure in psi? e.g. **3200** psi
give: **150** psi
